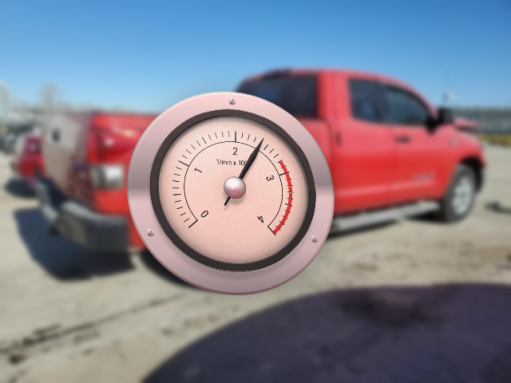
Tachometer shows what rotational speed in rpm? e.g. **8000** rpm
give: **2400** rpm
